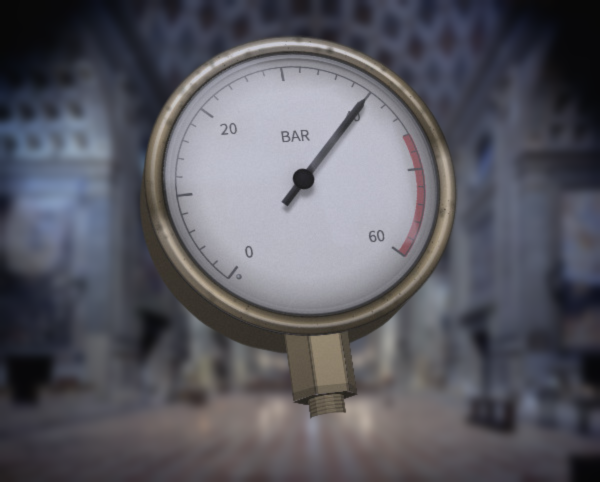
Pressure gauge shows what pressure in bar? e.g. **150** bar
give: **40** bar
